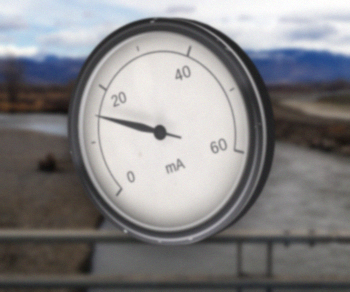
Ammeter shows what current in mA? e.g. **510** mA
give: **15** mA
